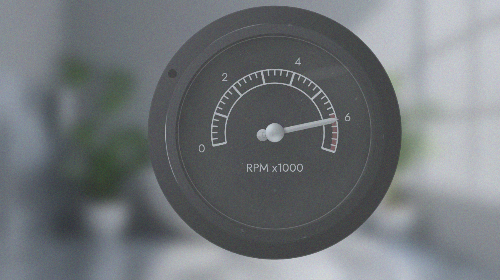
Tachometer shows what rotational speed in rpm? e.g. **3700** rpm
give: **6000** rpm
